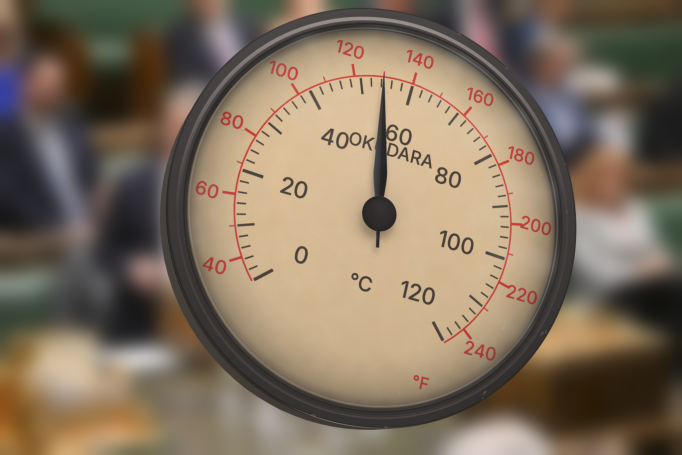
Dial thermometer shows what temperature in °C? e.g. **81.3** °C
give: **54** °C
